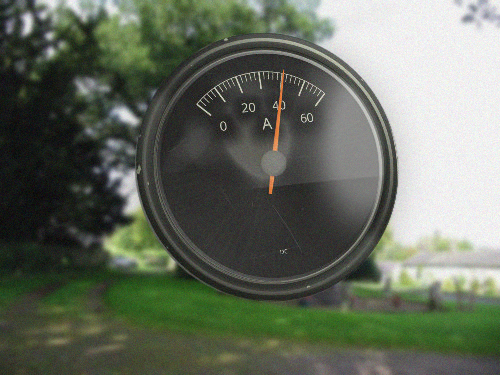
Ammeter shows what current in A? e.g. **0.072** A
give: **40** A
